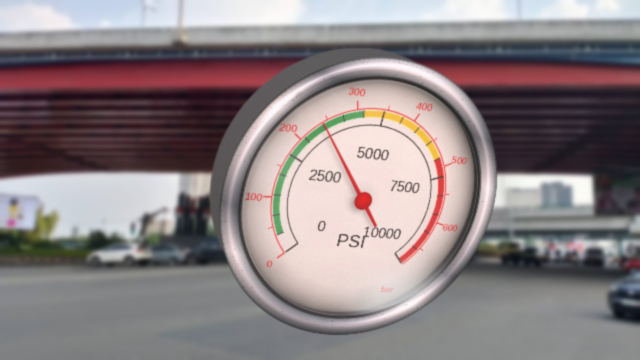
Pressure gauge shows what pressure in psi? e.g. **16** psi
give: **3500** psi
